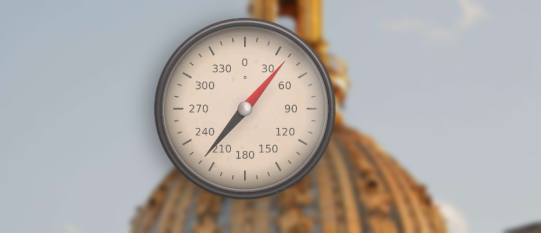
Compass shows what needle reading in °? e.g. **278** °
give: **40** °
